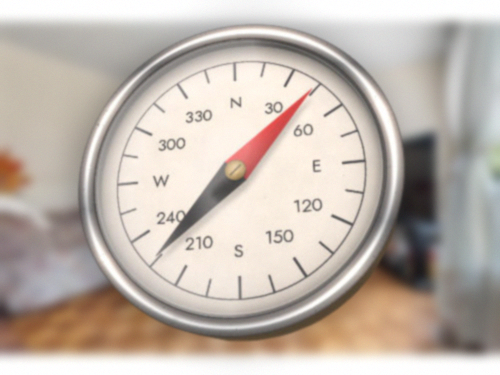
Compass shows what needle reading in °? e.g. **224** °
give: **45** °
